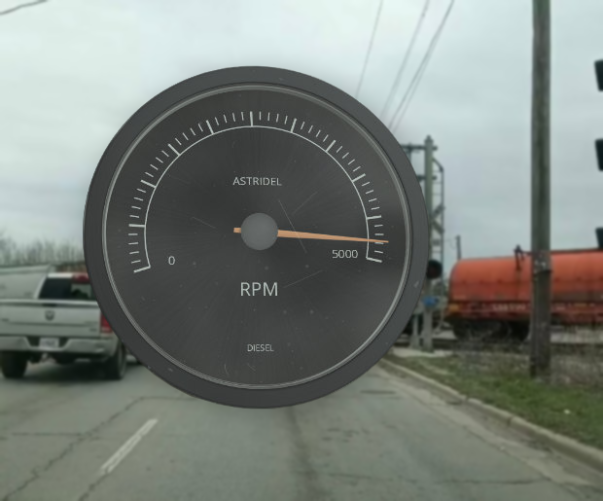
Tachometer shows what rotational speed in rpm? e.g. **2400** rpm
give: **4800** rpm
